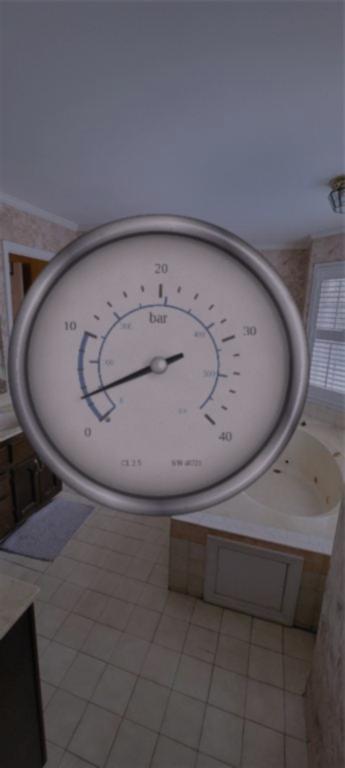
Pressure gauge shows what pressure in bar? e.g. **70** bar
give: **3** bar
